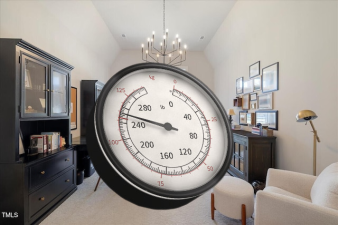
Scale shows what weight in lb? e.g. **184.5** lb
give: **250** lb
